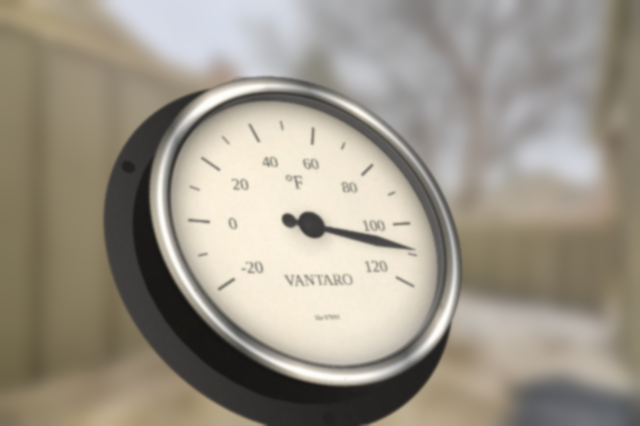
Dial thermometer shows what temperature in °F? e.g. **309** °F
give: **110** °F
